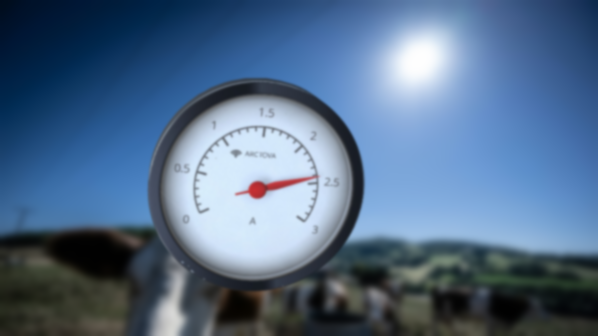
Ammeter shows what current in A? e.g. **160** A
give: **2.4** A
